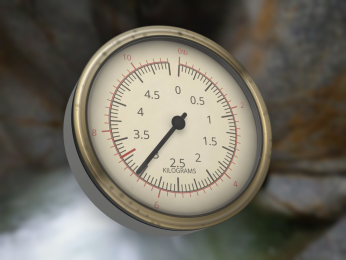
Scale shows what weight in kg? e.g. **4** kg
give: **3.05** kg
